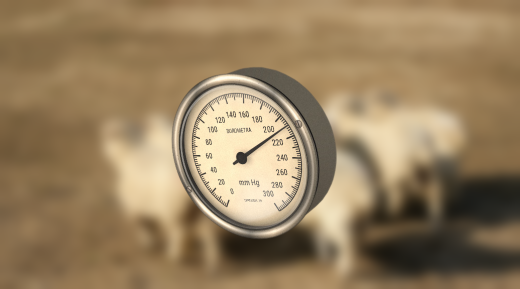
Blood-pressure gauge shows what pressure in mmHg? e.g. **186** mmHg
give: **210** mmHg
